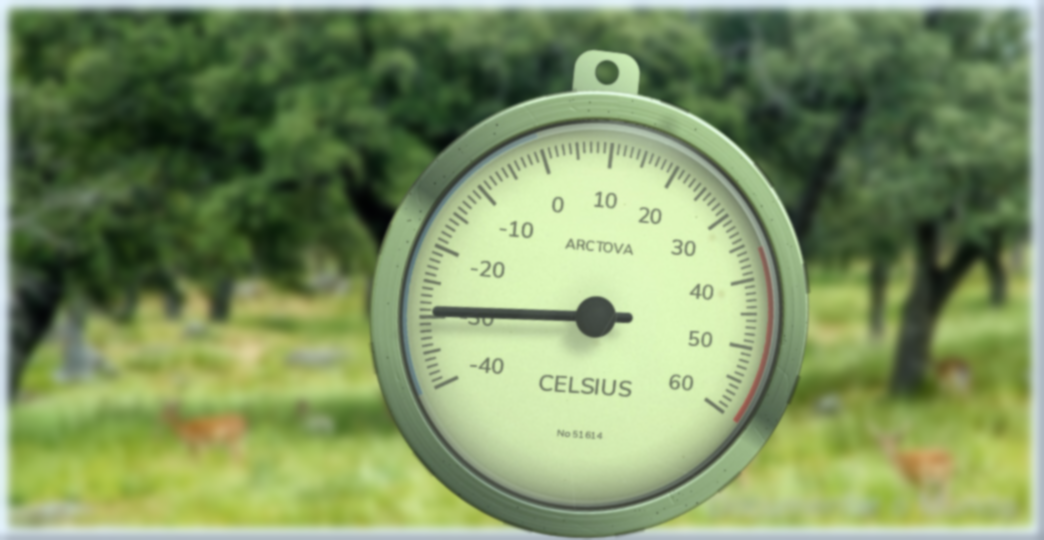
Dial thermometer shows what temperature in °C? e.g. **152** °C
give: **-29** °C
